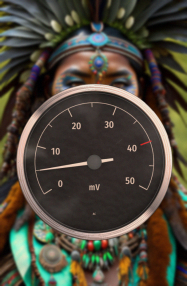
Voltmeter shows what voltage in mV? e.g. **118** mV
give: **5** mV
